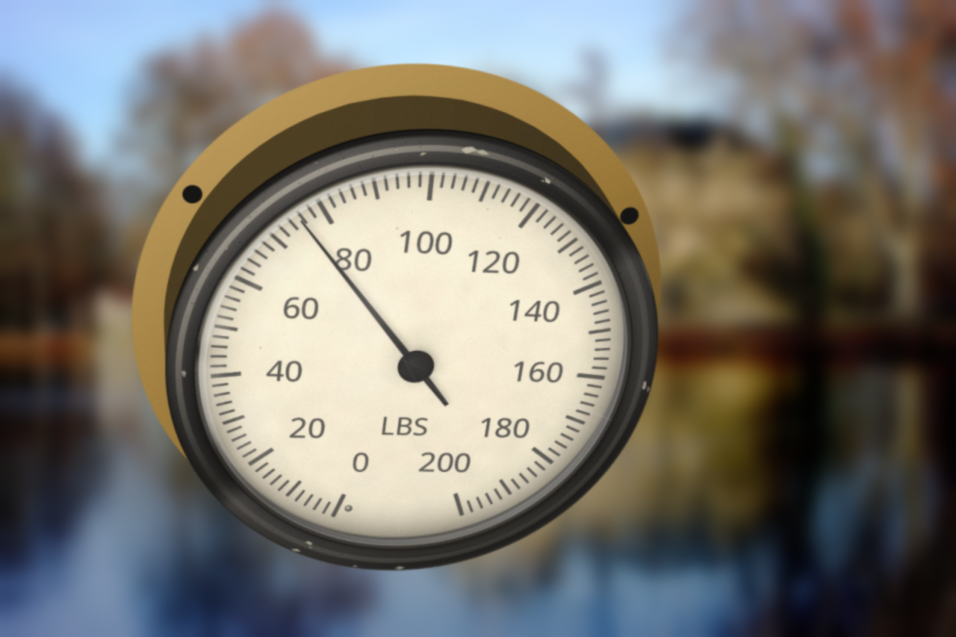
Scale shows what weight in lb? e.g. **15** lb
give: **76** lb
